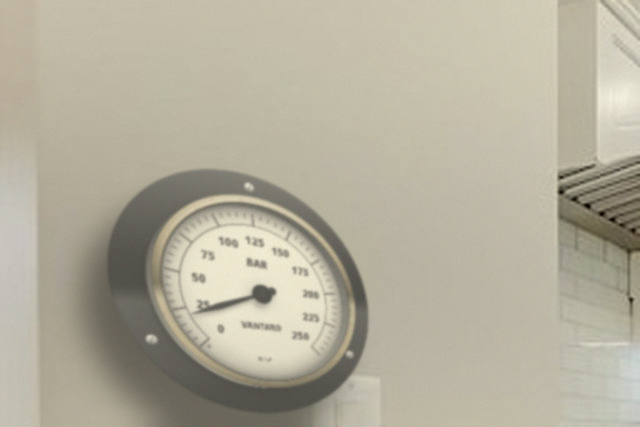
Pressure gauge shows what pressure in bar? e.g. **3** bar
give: **20** bar
